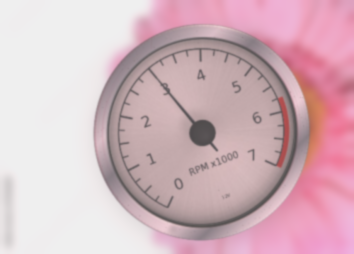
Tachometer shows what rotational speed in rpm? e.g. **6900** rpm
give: **3000** rpm
